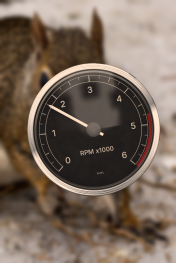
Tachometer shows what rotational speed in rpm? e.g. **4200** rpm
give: **1750** rpm
